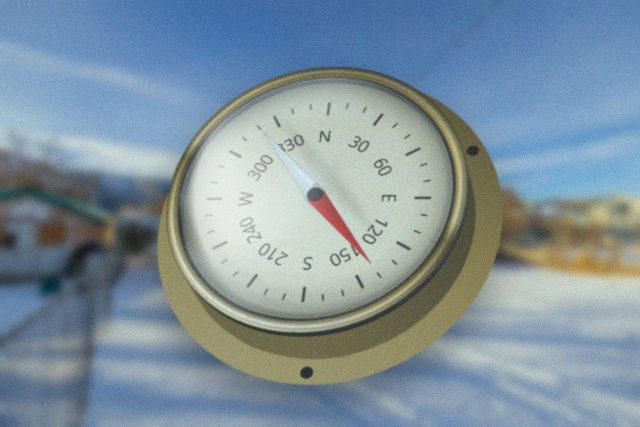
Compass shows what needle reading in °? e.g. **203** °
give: **140** °
